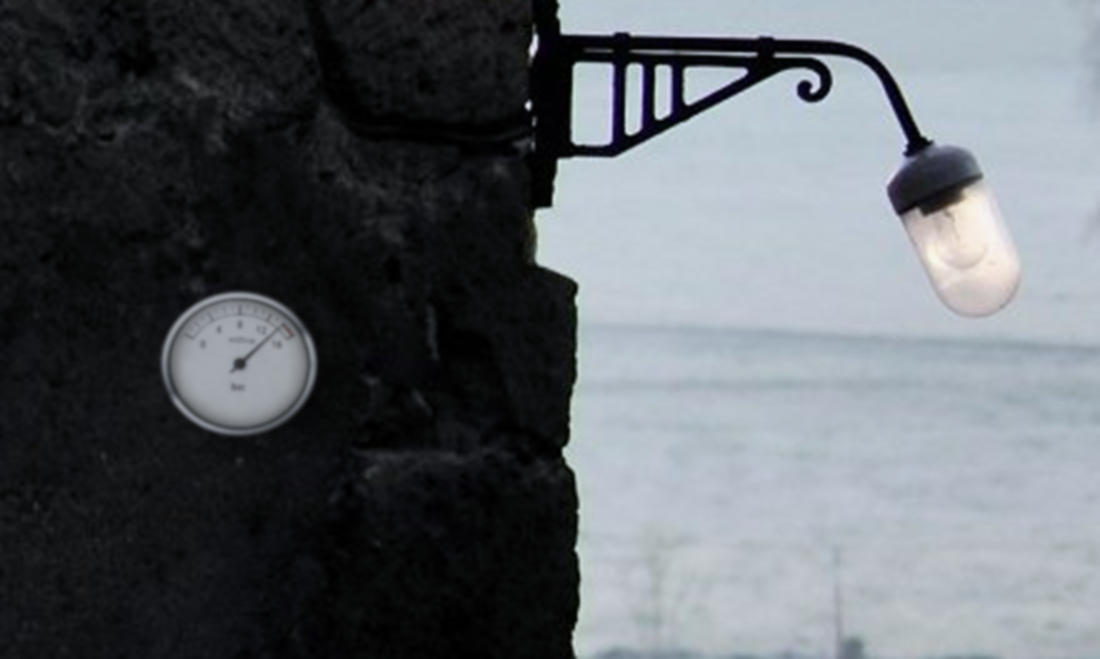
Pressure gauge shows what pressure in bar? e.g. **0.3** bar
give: **14** bar
